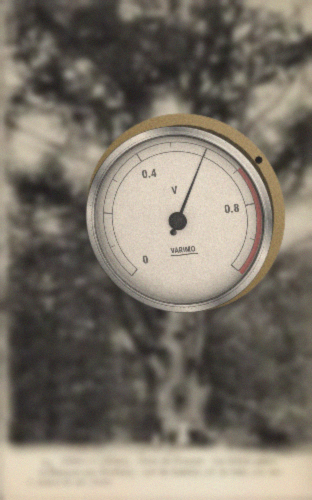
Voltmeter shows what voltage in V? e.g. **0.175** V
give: **0.6** V
